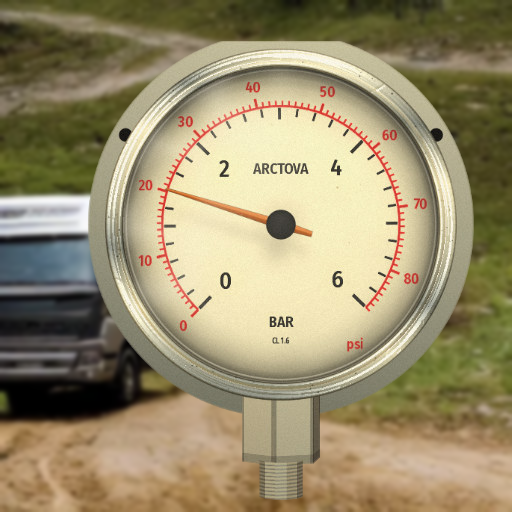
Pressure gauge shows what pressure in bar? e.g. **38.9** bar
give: **1.4** bar
